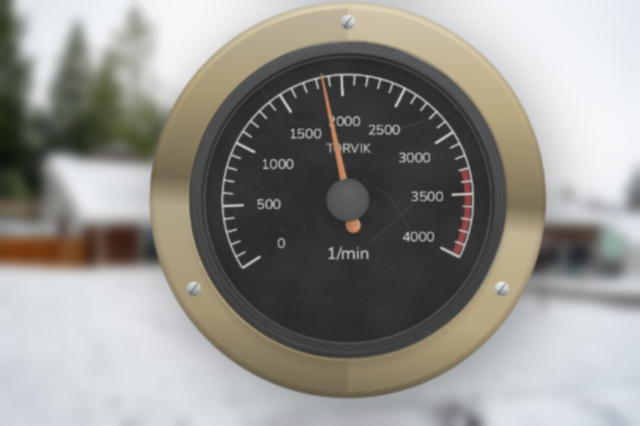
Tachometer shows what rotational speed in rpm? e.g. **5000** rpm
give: **1850** rpm
